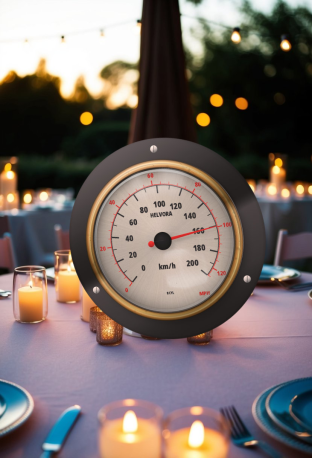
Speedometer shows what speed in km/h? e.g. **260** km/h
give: **160** km/h
